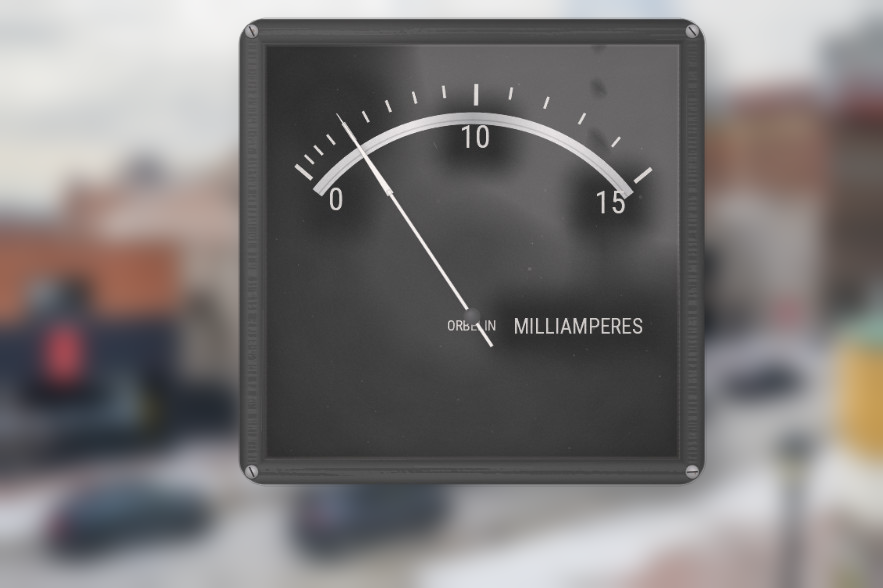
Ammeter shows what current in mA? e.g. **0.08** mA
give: **5** mA
